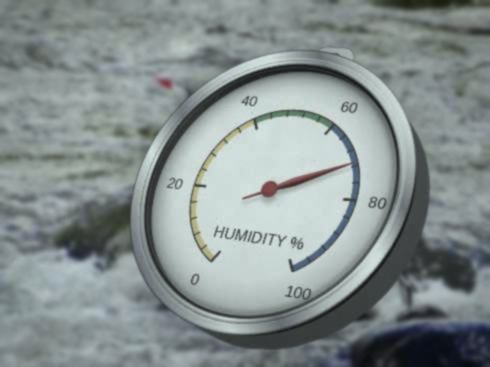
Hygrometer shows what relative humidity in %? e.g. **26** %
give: **72** %
